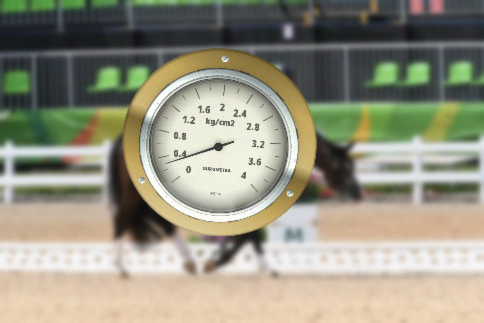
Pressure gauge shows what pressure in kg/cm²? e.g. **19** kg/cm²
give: **0.3** kg/cm²
